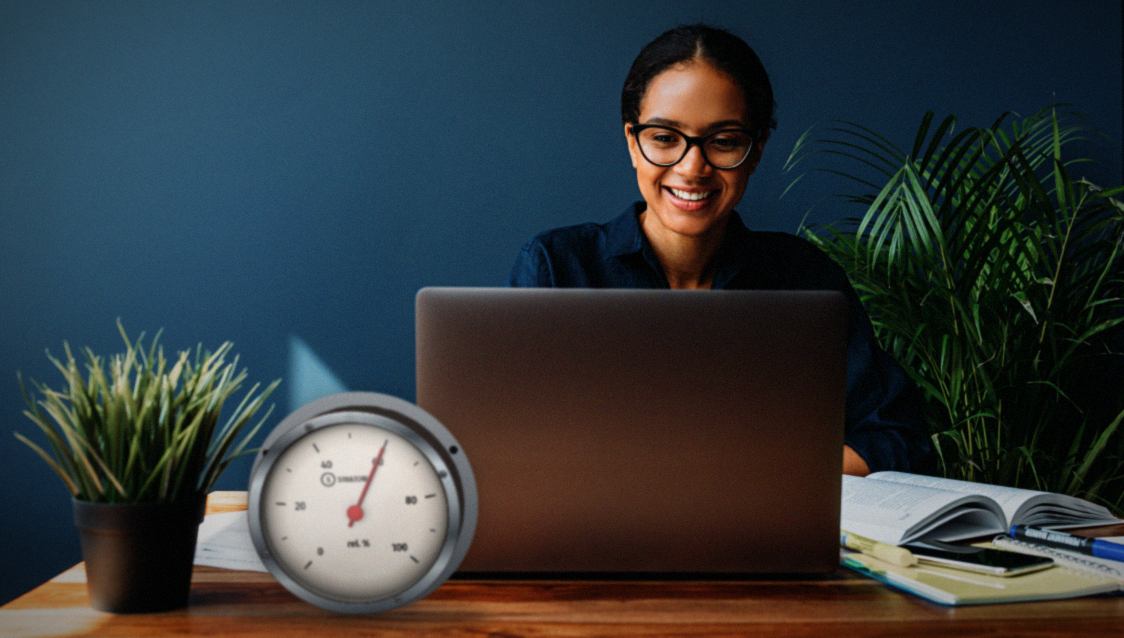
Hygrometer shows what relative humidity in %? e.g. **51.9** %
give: **60** %
